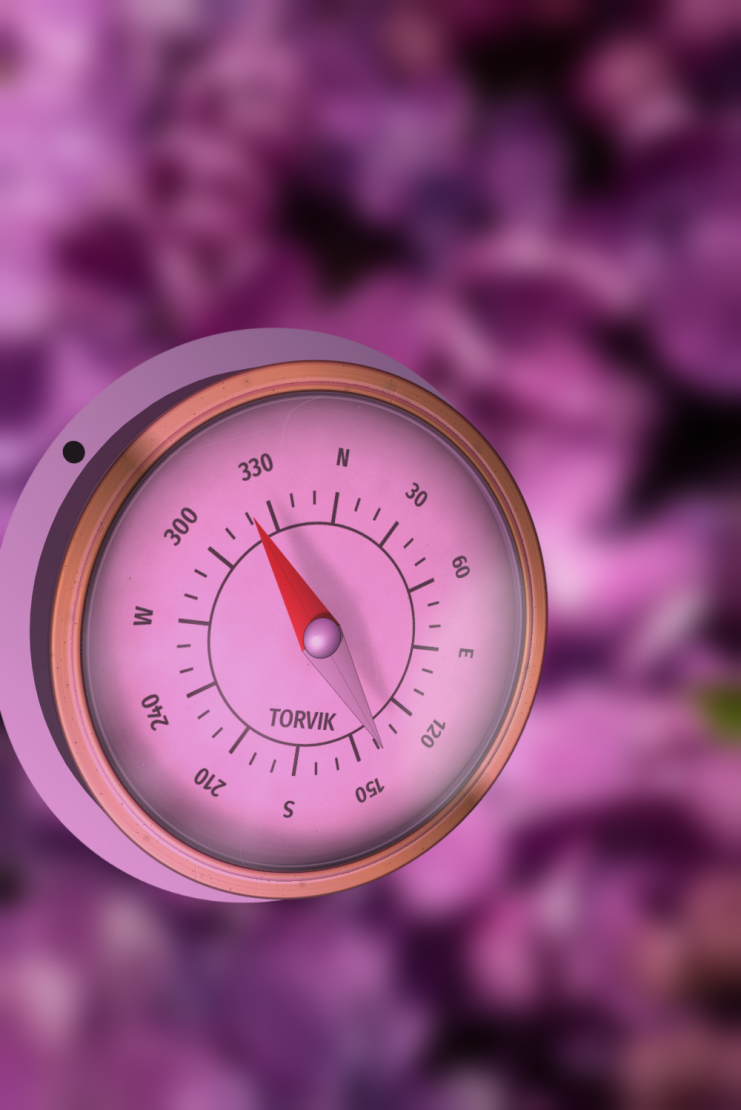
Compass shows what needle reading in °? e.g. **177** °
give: **320** °
